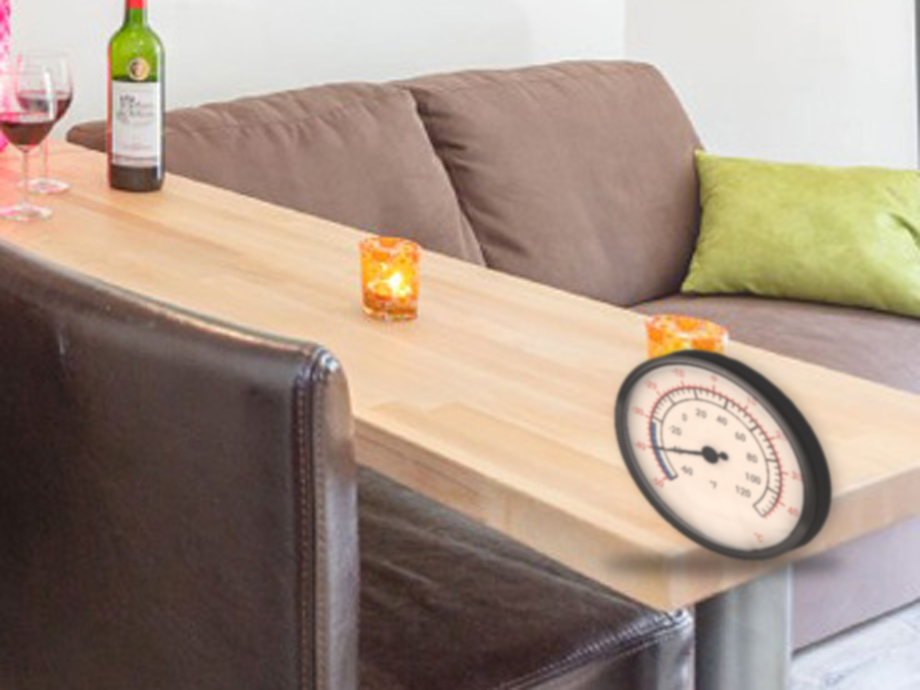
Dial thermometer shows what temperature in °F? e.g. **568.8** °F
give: **-40** °F
